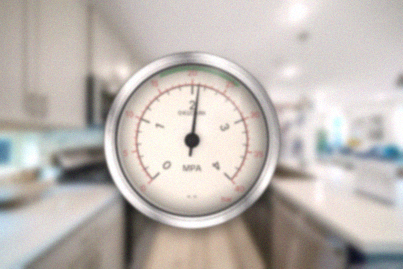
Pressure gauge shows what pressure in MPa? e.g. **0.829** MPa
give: **2.1** MPa
